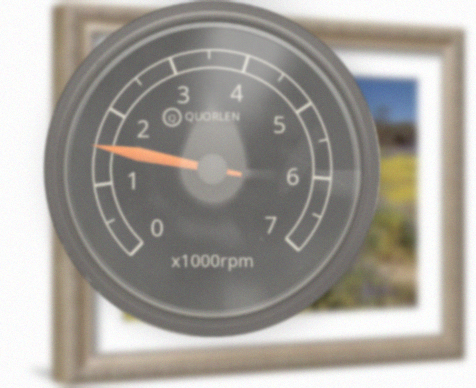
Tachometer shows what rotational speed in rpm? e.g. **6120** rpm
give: **1500** rpm
